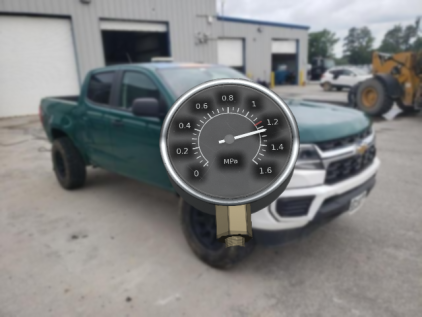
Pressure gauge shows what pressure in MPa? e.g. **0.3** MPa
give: **1.25** MPa
